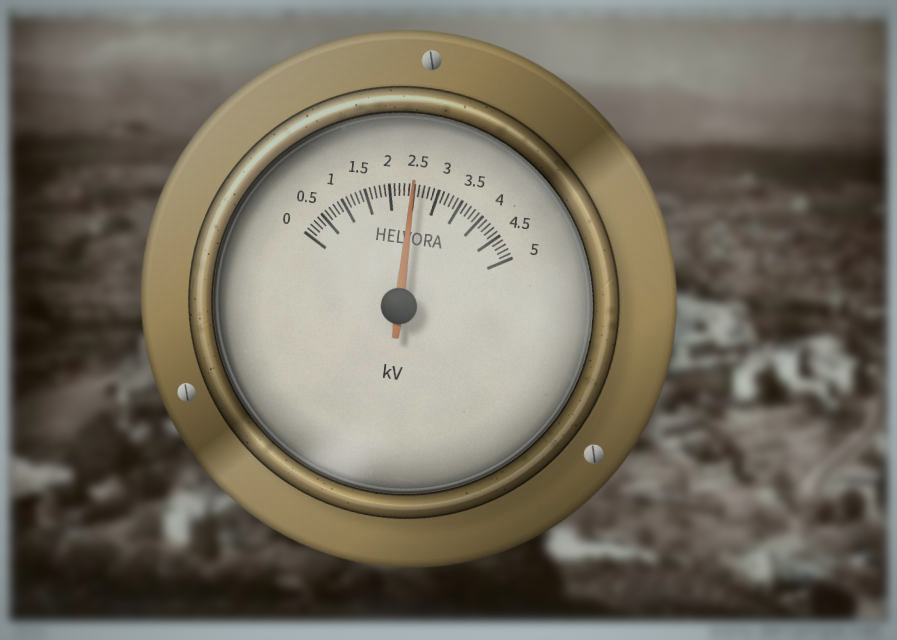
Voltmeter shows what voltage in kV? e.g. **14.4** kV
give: **2.5** kV
